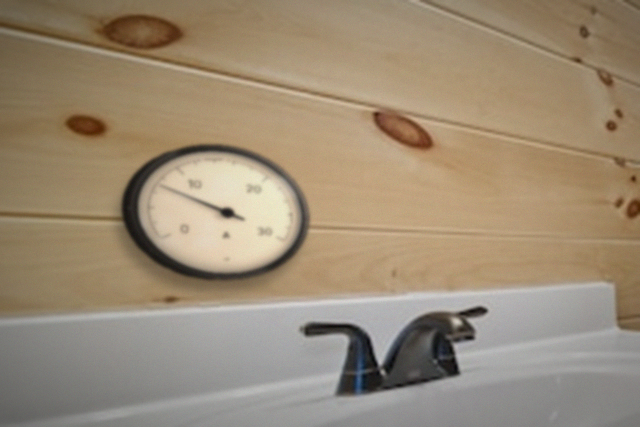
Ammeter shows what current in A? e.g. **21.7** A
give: **7** A
